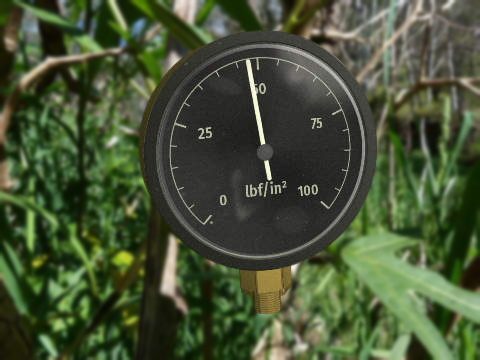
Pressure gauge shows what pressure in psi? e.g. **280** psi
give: **47.5** psi
